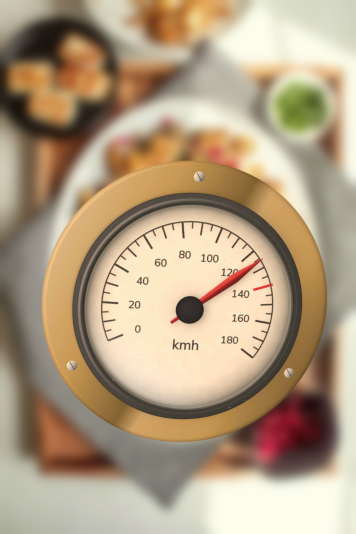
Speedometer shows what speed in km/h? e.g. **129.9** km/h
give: **125** km/h
